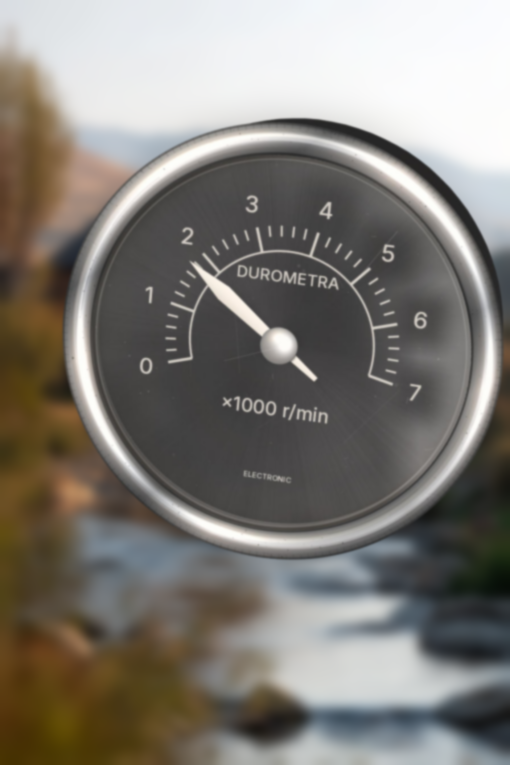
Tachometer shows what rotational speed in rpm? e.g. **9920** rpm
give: **1800** rpm
